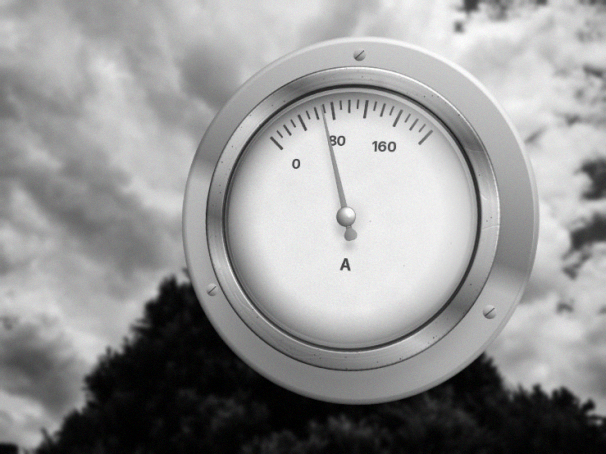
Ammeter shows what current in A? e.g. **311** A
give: **70** A
